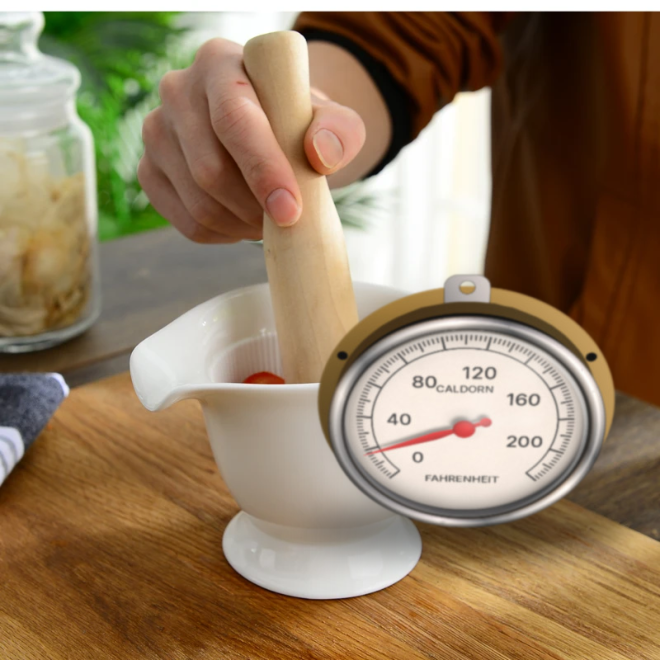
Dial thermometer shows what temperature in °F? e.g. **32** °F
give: **20** °F
